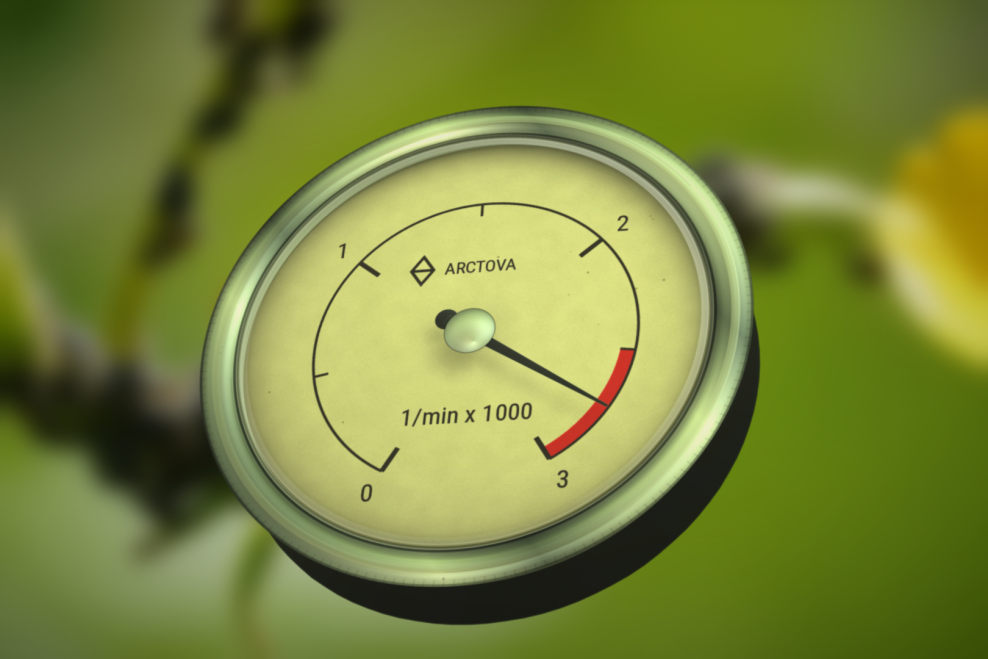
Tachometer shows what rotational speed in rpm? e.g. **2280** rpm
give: **2750** rpm
